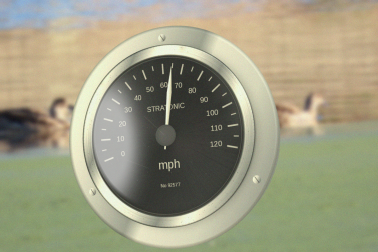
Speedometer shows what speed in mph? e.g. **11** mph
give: **65** mph
